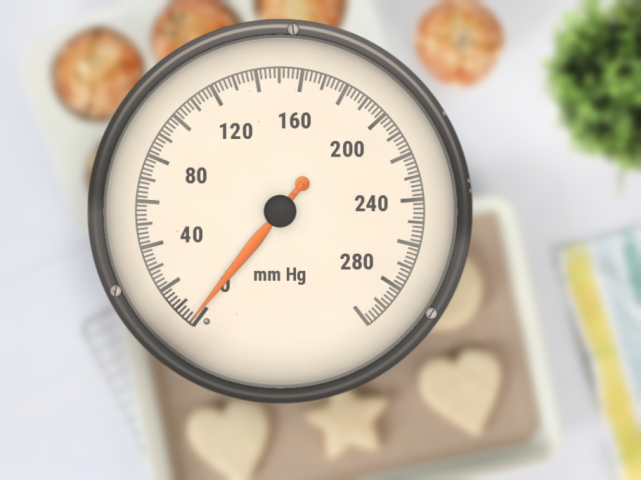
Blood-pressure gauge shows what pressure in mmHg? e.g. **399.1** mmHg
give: **2** mmHg
